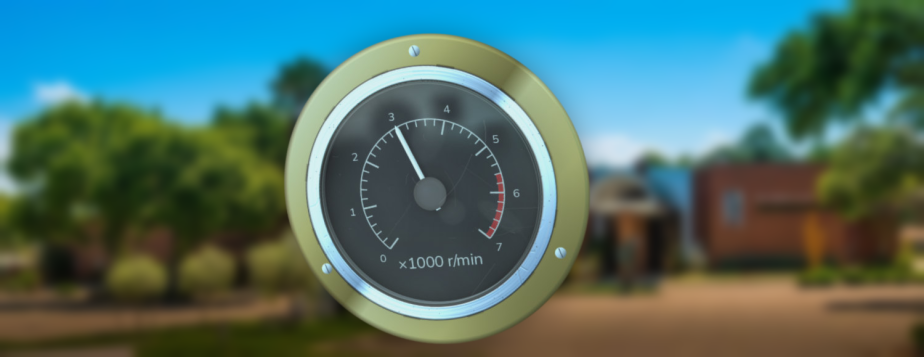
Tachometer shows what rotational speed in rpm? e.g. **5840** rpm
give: **3000** rpm
